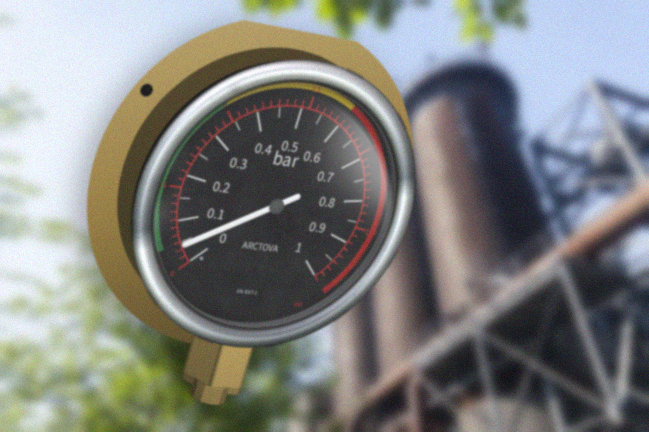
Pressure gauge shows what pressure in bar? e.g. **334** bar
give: **0.05** bar
